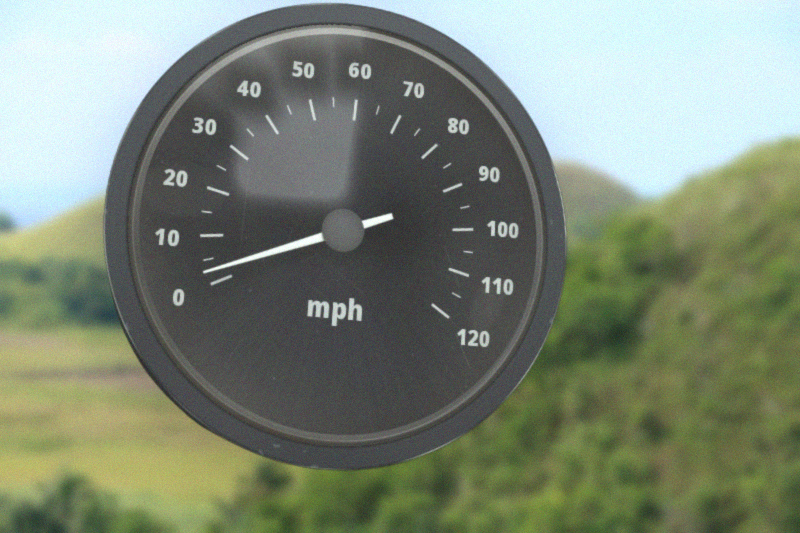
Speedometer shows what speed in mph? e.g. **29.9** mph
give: **2.5** mph
